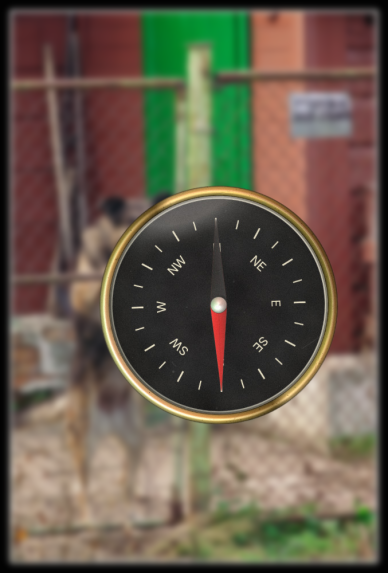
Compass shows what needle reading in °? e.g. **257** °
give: **180** °
